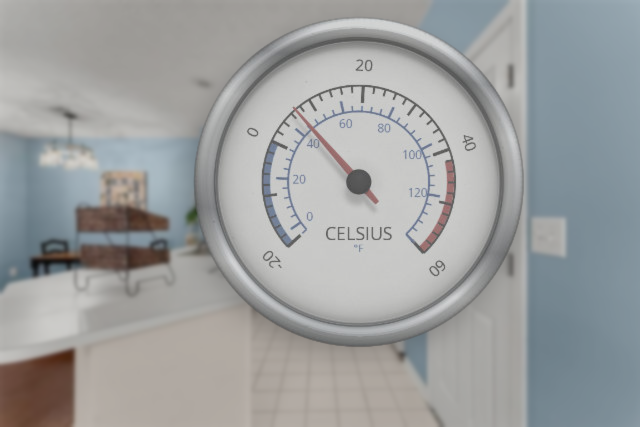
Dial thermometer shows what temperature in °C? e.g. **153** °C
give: **7** °C
